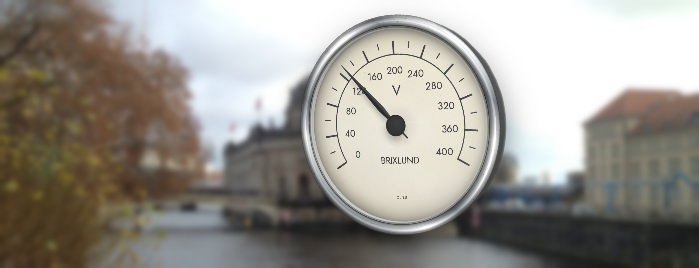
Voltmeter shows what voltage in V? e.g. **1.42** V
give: **130** V
